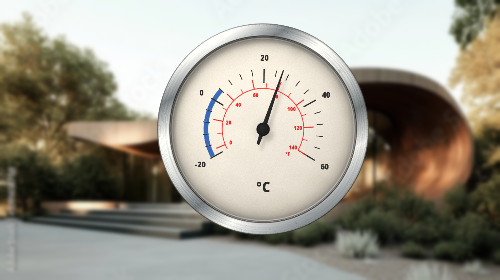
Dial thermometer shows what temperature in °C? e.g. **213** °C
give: **26** °C
